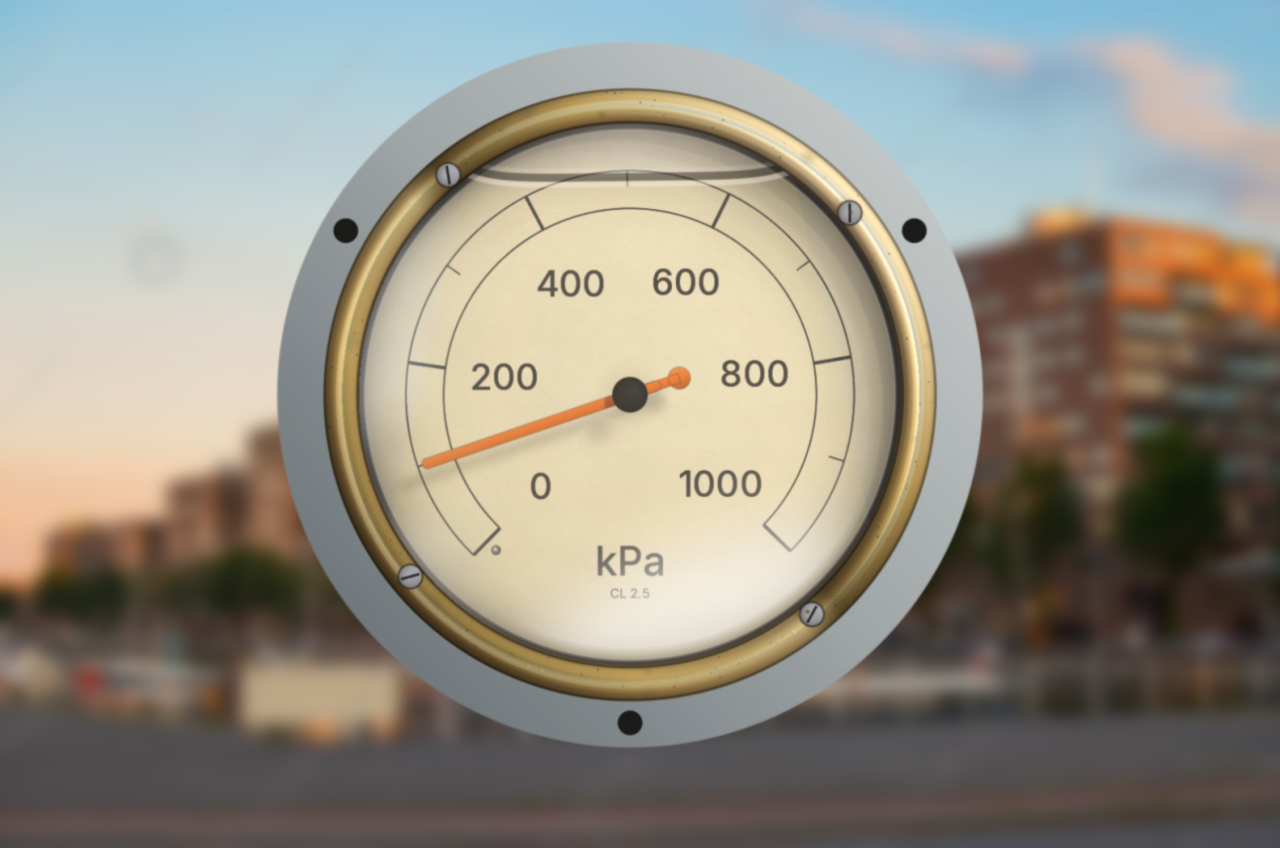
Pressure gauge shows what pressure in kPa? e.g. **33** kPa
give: **100** kPa
